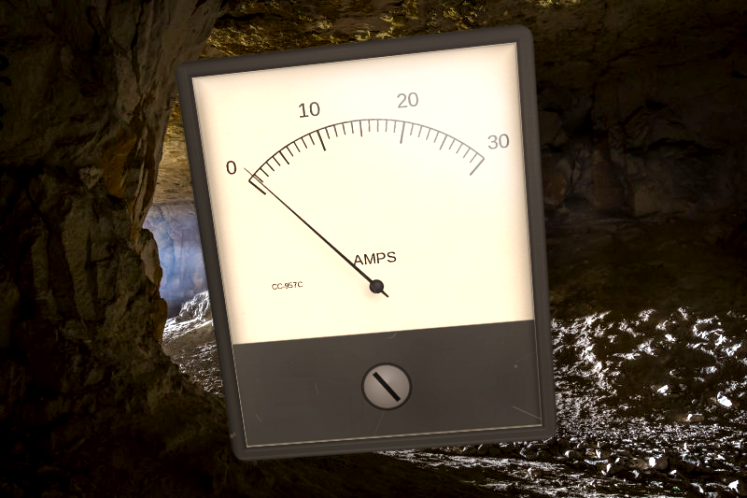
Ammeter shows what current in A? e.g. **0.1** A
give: **1** A
